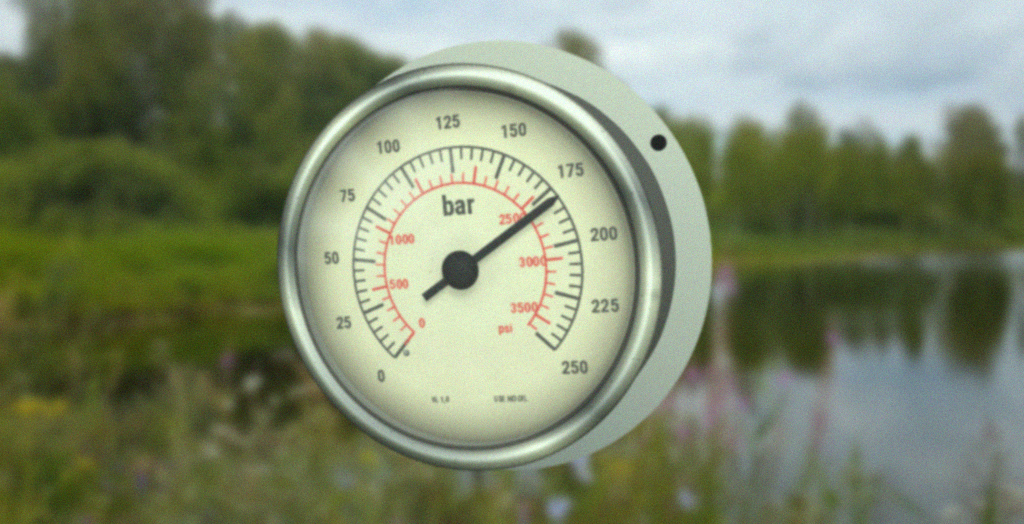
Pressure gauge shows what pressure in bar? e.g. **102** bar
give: **180** bar
